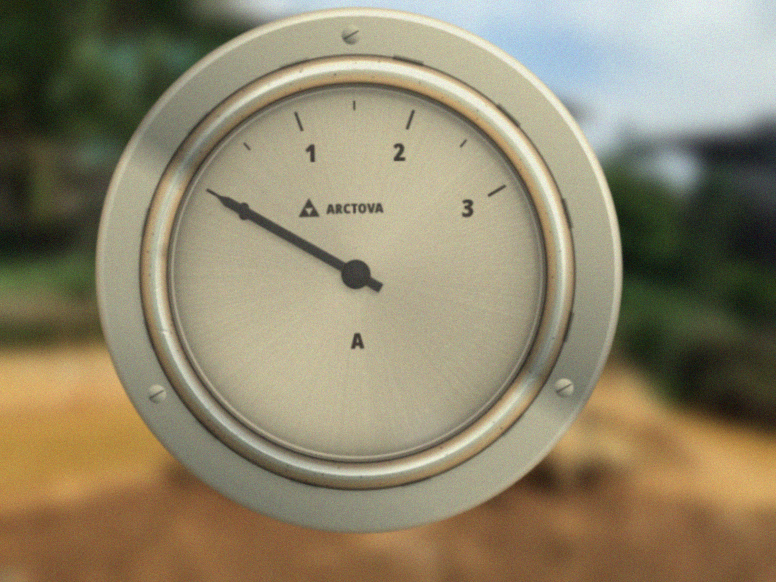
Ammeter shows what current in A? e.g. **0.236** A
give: **0** A
